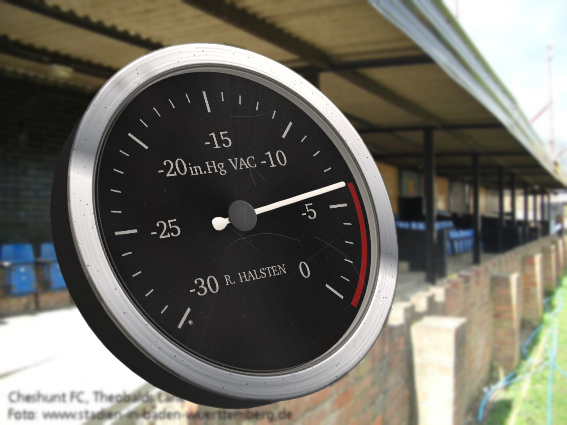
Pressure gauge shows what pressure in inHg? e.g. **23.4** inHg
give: **-6** inHg
